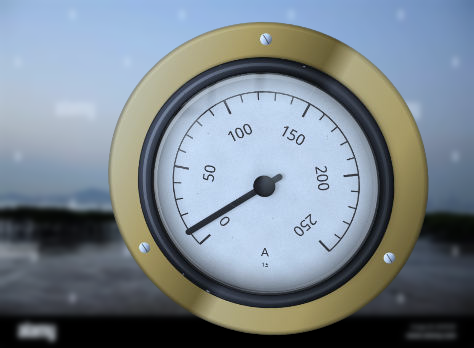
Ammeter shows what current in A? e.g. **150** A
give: **10** A
